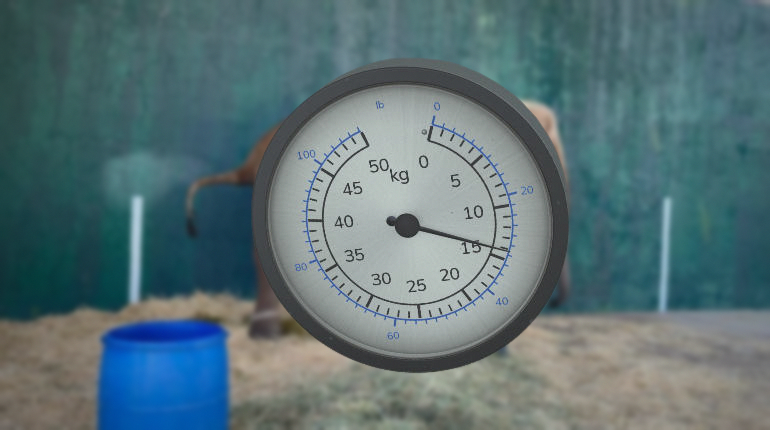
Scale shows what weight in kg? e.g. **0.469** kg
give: **14** kg
